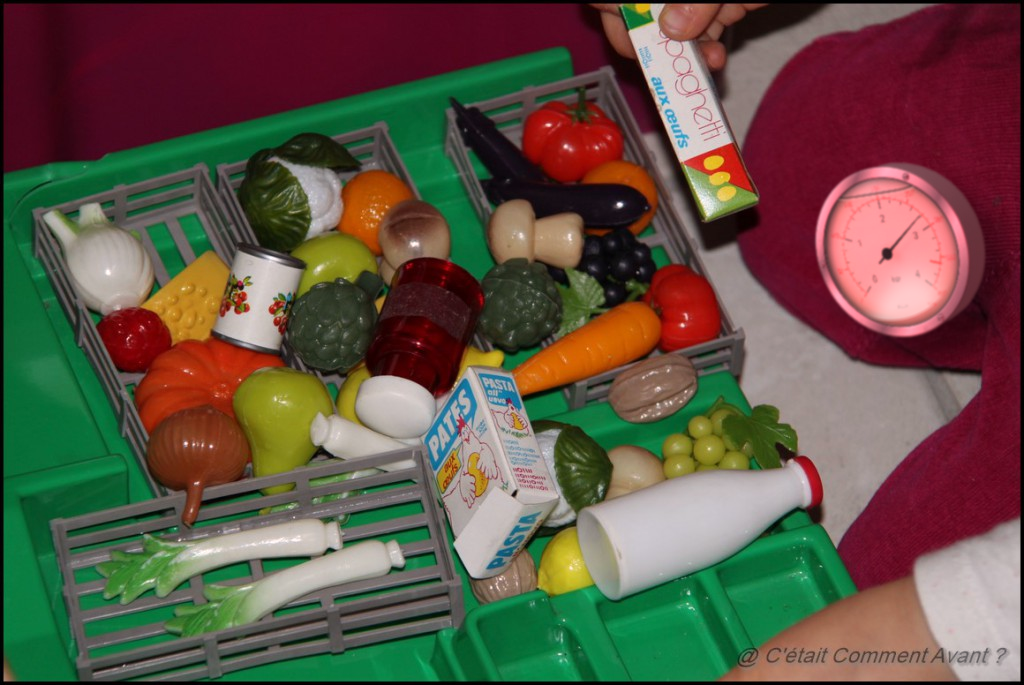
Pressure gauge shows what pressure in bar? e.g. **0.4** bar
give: **2.8** bar
